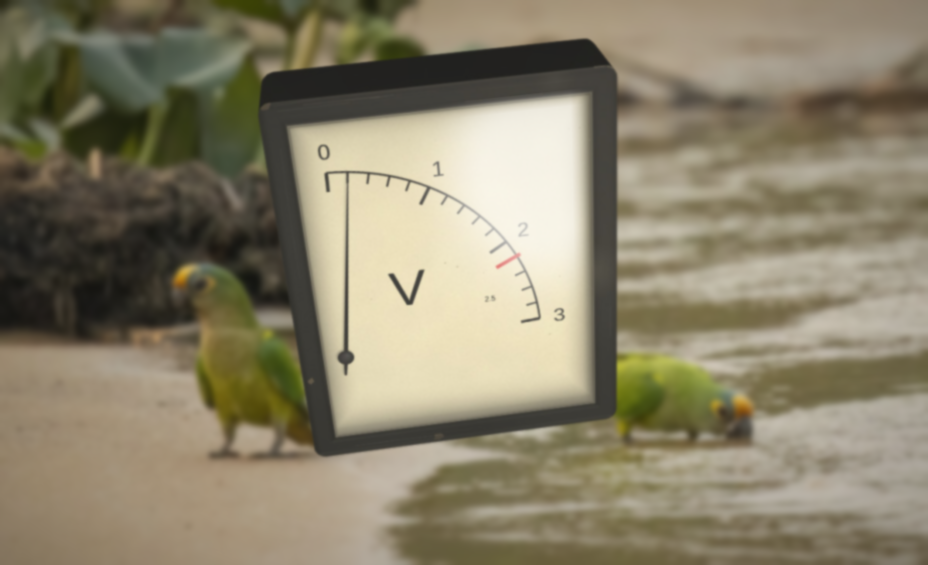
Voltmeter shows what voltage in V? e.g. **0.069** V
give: **0.2** V
